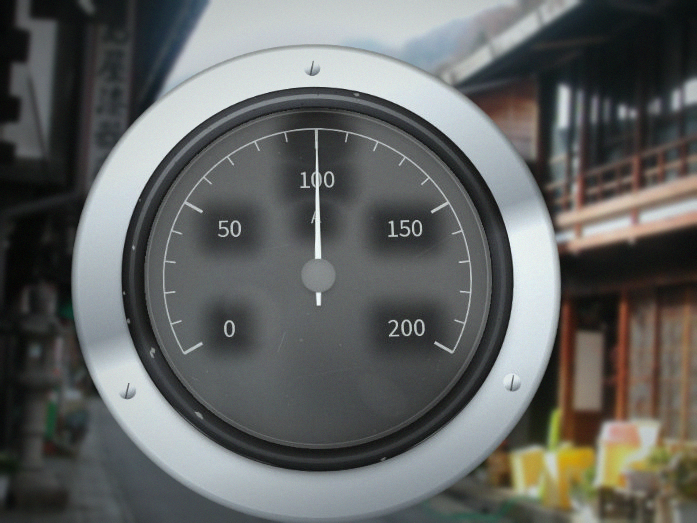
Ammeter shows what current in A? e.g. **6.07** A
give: **100** A
